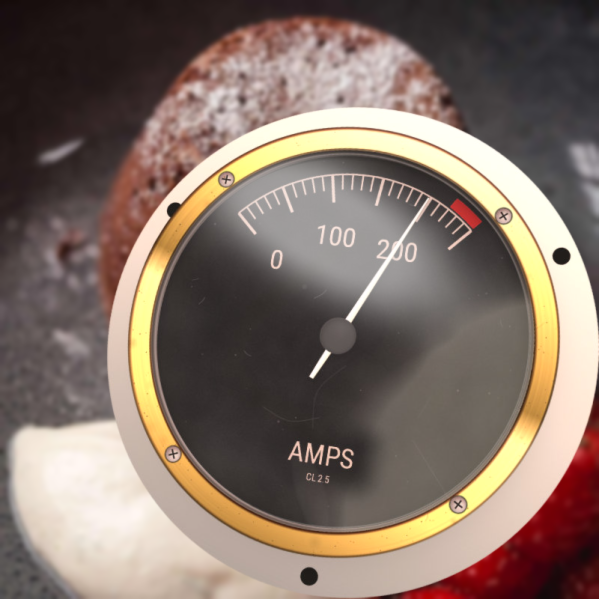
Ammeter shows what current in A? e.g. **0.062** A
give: **200** A
